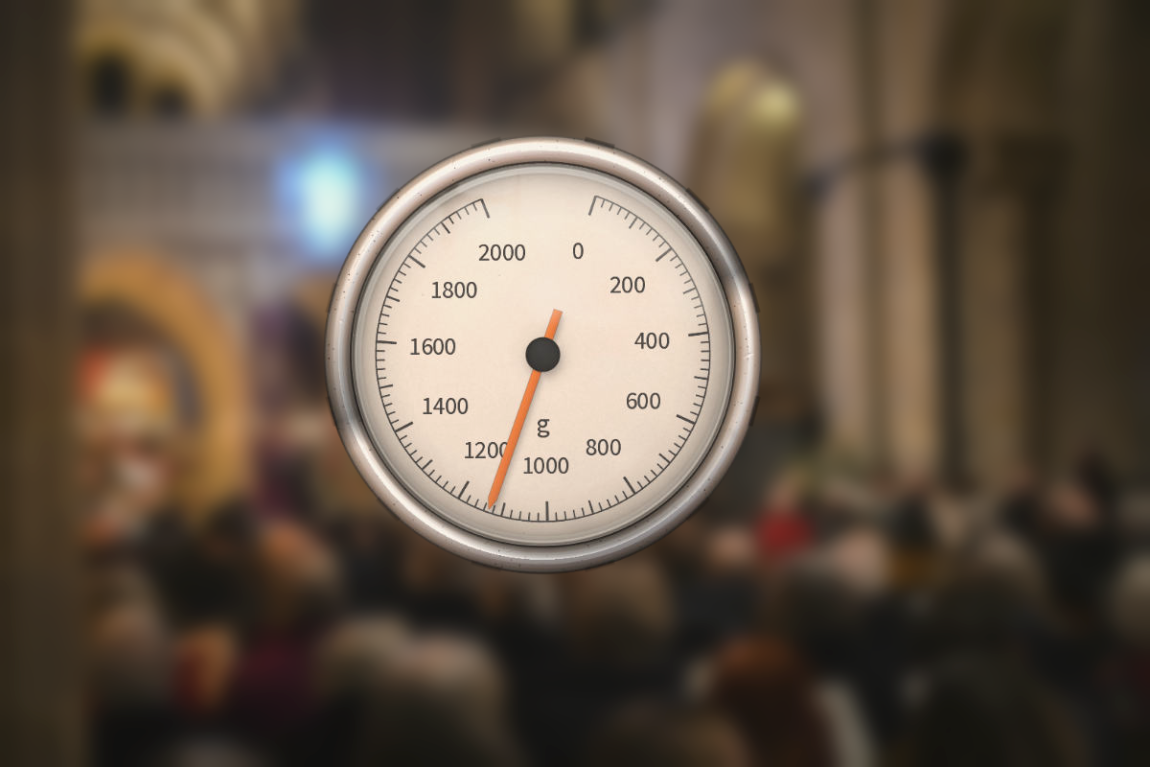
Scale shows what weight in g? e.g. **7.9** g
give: **1130** g
